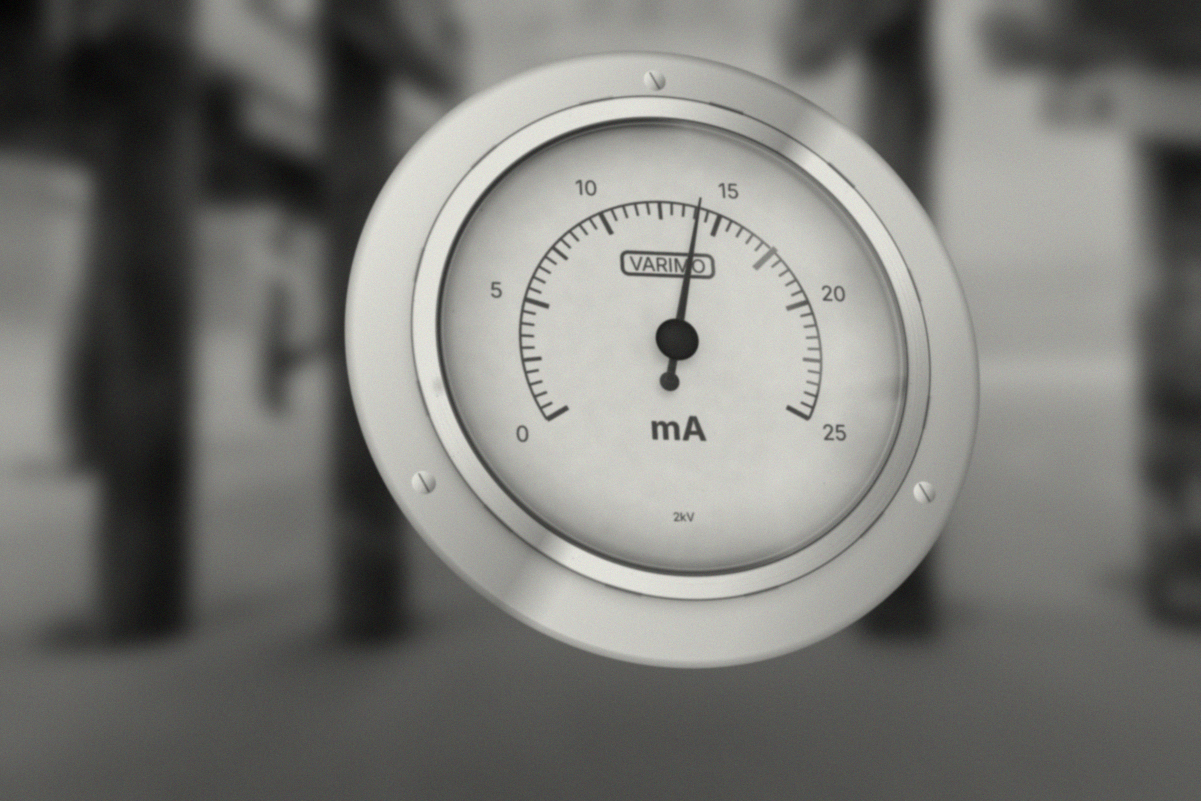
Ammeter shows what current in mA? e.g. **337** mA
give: **14** mA
